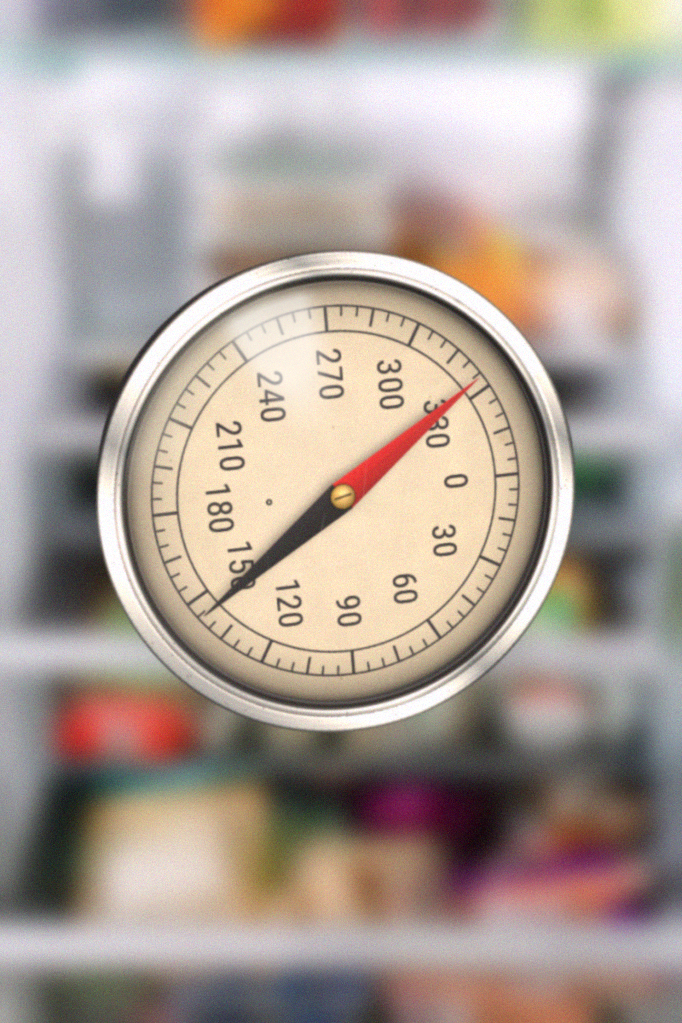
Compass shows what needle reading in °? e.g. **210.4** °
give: **325** °
